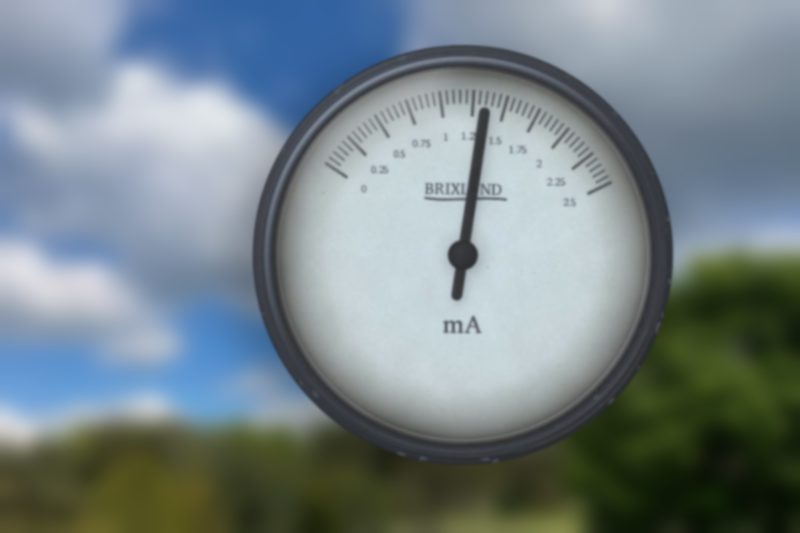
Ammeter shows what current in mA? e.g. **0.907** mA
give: **1.35** mA
